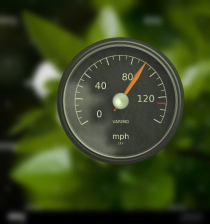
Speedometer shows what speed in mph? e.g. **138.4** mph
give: **90** mph
